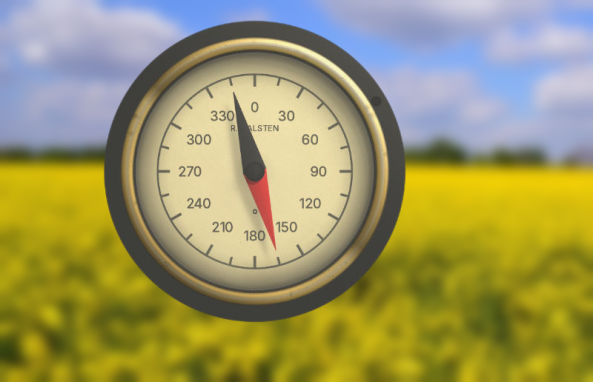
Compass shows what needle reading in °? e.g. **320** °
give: **165** °
